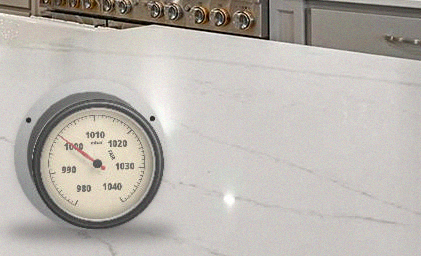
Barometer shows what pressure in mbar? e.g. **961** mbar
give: **1000** mbar
